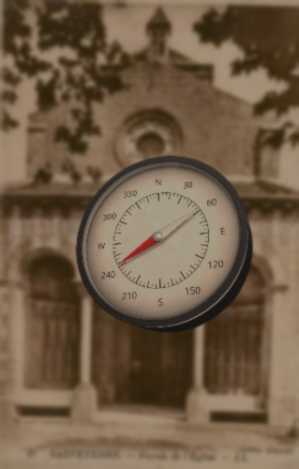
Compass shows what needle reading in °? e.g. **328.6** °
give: **240** °
